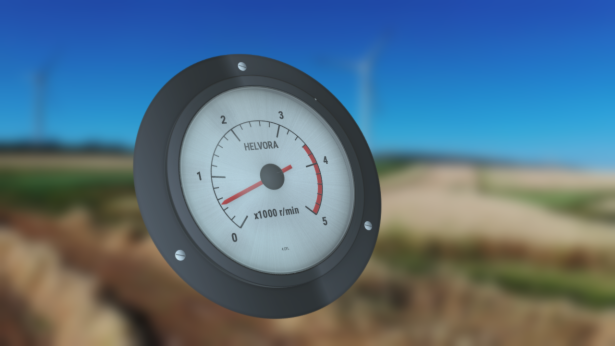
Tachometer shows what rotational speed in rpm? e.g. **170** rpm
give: **500** rpm
